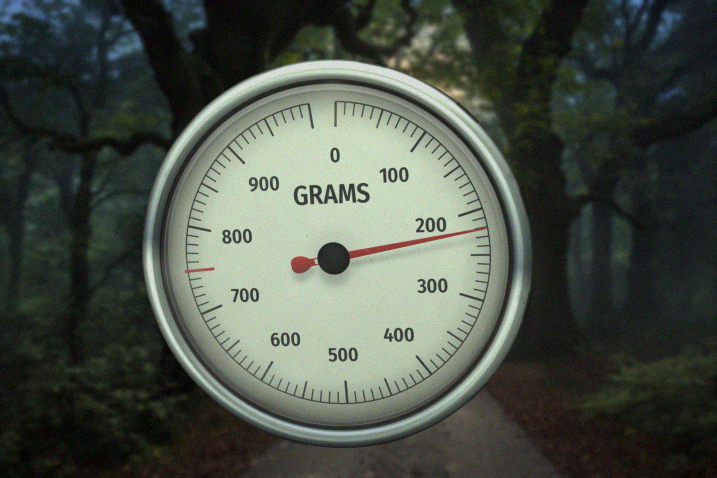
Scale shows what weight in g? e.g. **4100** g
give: **220** g
